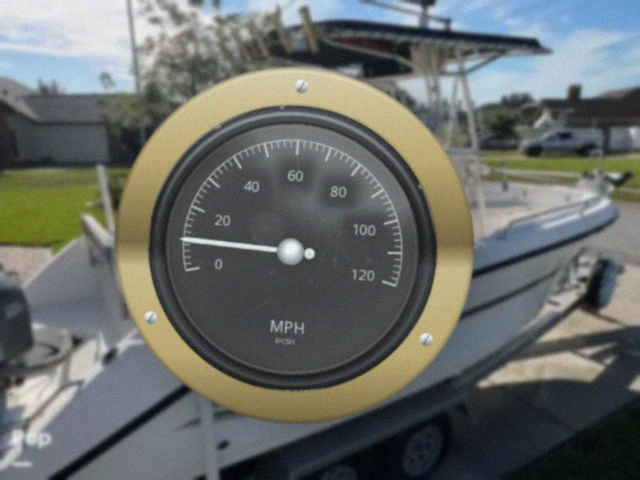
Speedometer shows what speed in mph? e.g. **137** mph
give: **10** mph
